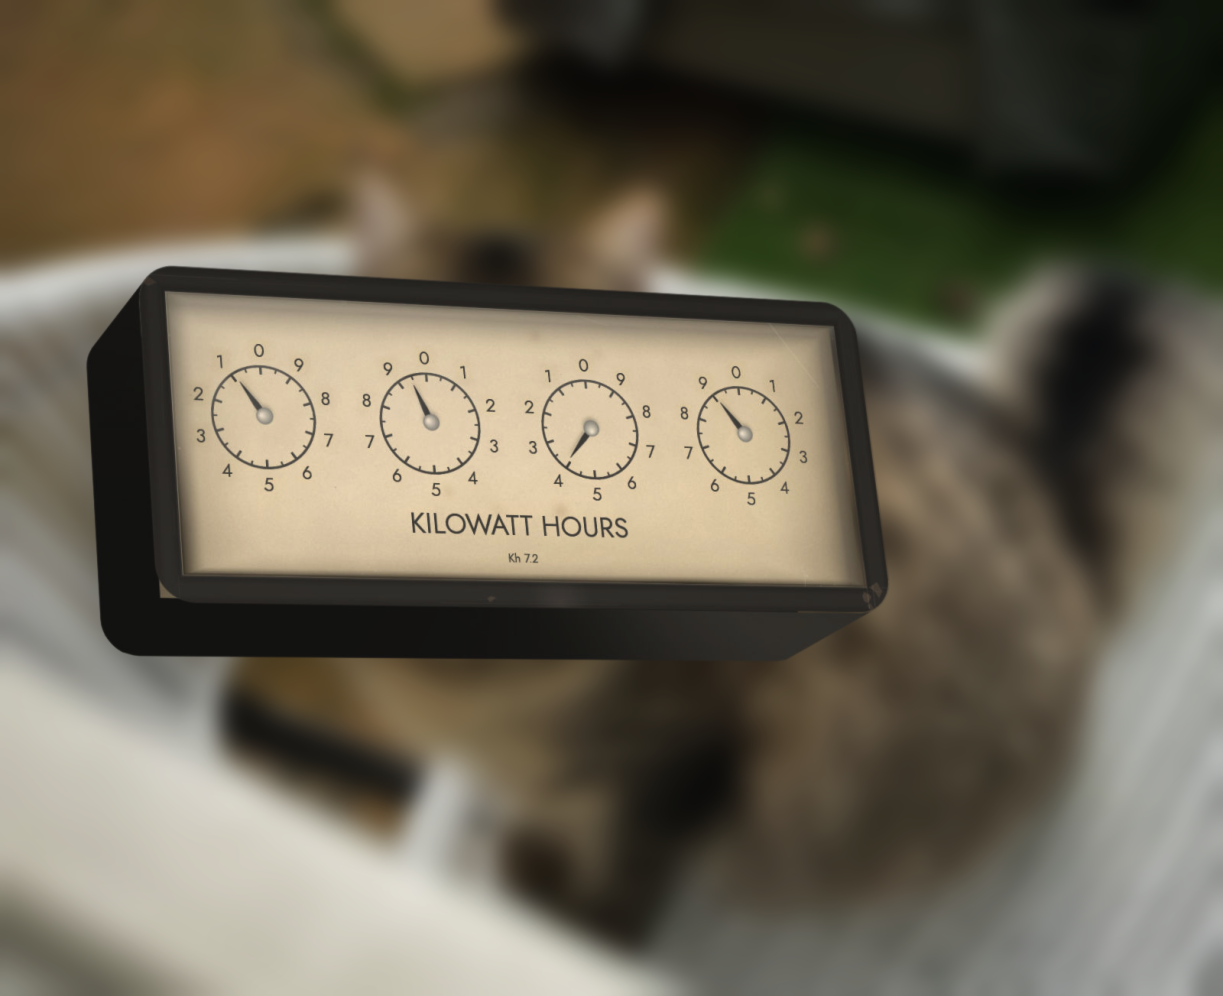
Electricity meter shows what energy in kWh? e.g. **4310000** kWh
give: **939** kWh
